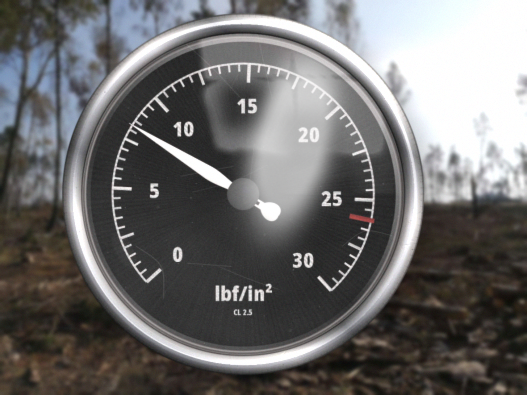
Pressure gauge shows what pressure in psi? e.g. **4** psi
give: **8.25** psi
